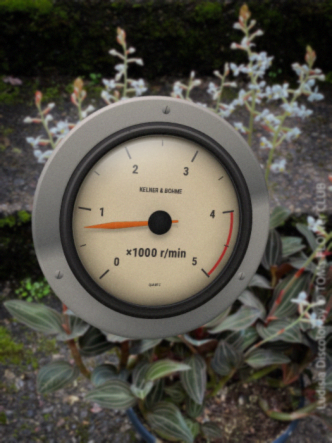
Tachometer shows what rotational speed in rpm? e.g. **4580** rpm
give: **750** rpm
